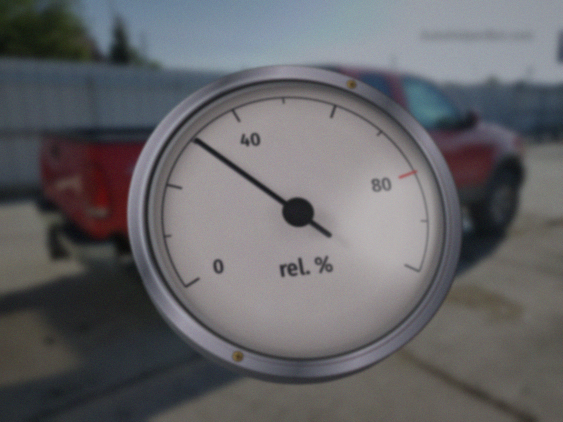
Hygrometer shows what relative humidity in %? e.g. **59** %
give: **30** %
